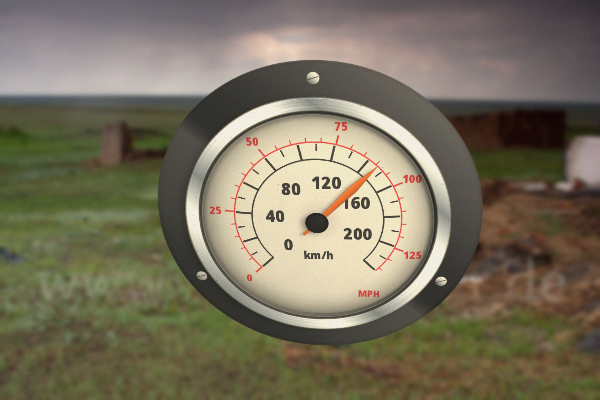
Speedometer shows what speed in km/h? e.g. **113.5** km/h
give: **145** km/h
